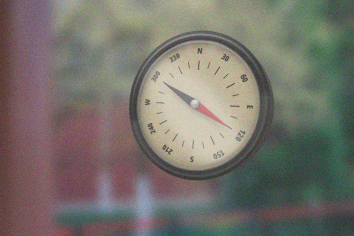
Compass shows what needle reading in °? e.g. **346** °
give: **120** °
